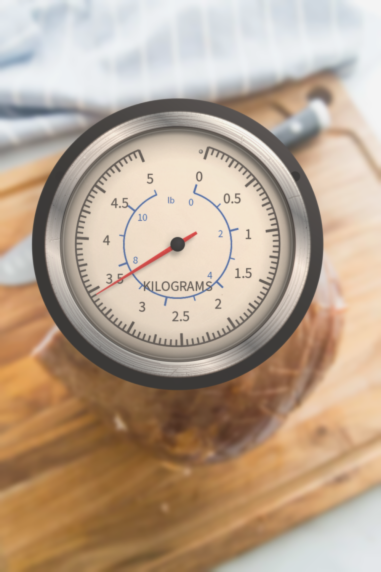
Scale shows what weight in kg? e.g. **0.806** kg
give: **3.45** kg
